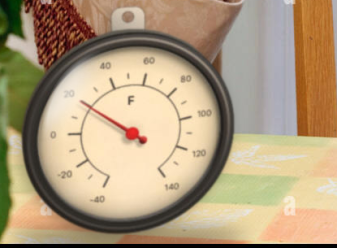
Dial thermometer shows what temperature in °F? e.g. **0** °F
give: **20** °F
